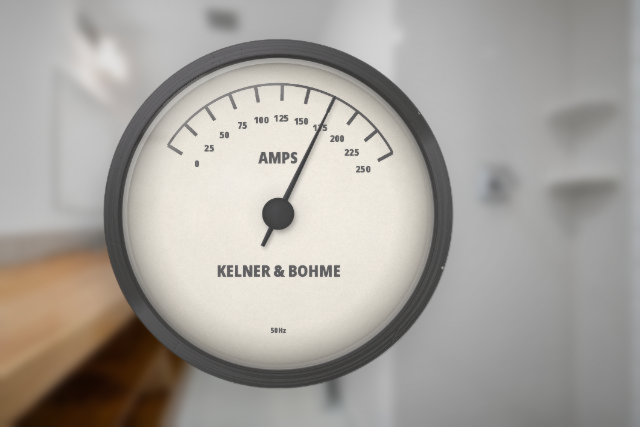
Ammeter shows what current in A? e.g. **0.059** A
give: **175** A
